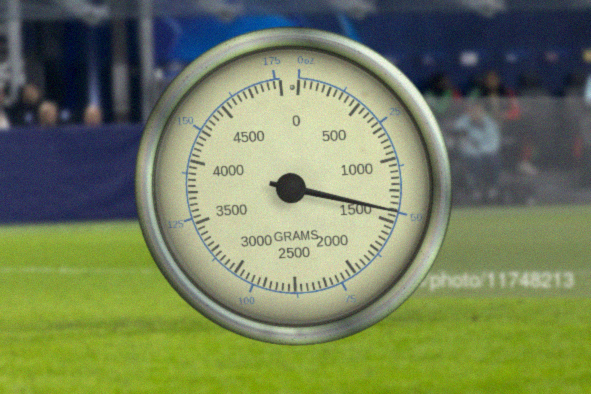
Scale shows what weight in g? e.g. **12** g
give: **1400** g
